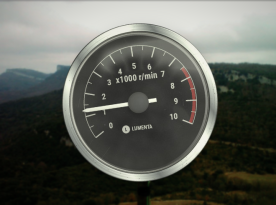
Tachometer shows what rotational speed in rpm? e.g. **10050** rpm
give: **1250** rpm
